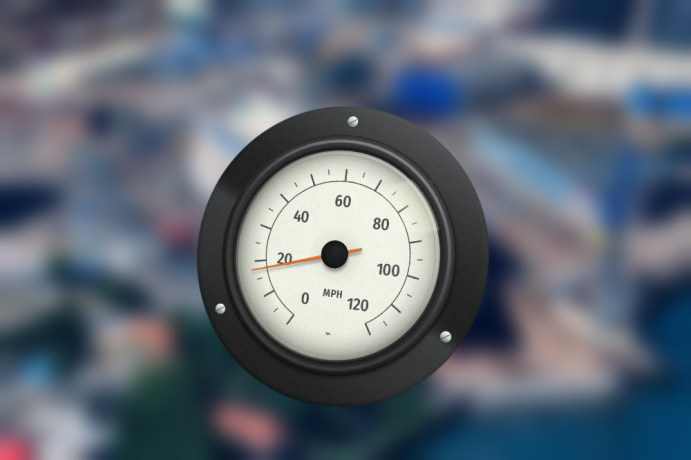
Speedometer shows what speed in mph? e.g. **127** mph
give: **17.5** mph
